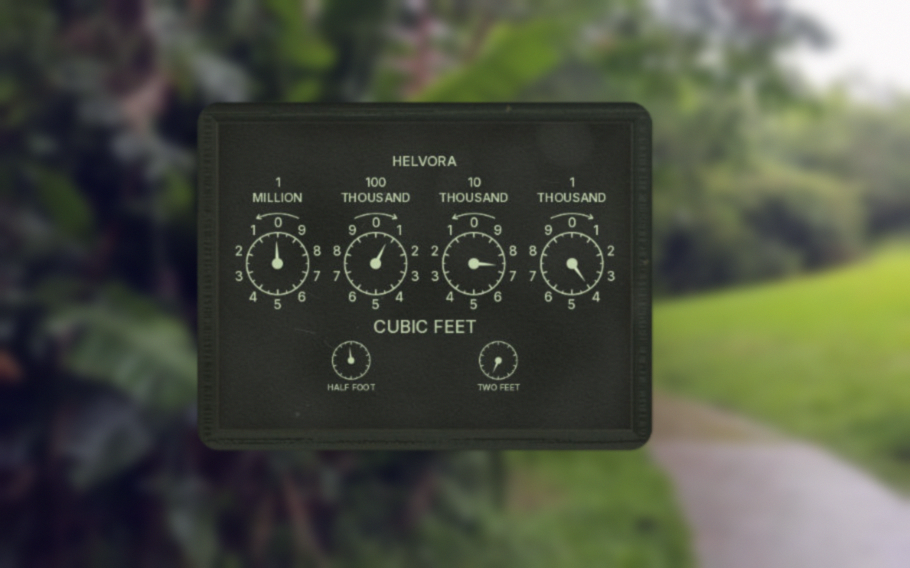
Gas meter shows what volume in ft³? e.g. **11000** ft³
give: **7400** ft³
